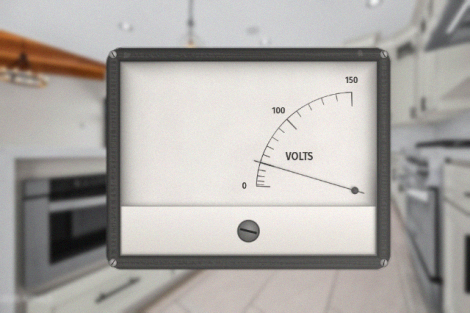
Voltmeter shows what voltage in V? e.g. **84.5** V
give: **50** V
